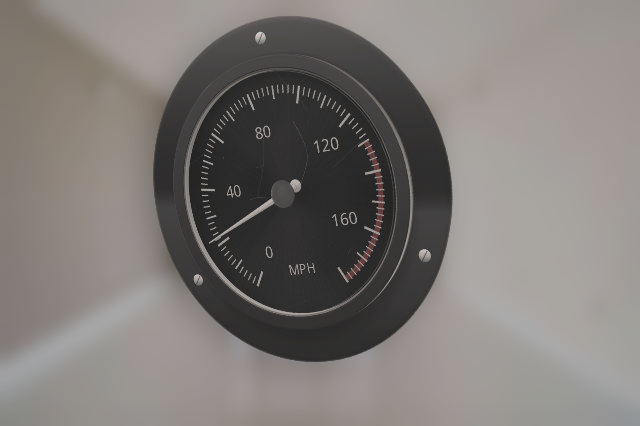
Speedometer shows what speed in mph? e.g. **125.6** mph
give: **22** mph
